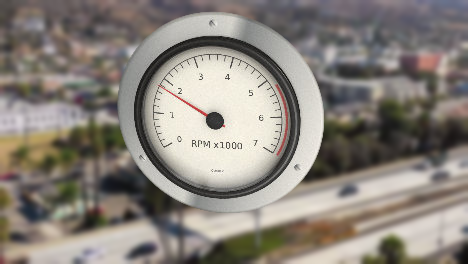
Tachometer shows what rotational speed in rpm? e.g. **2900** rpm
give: **1800** rpm
